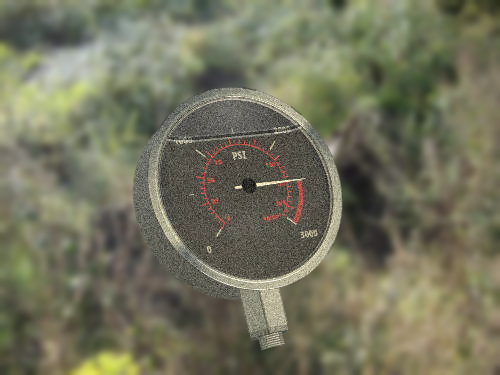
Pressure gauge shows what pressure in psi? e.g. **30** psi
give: **2500** psi
